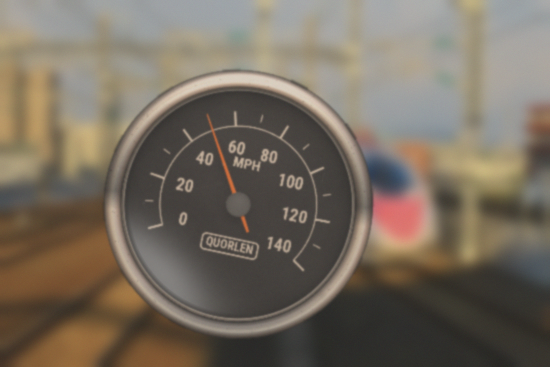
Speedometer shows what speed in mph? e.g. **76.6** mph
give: **50** mph
